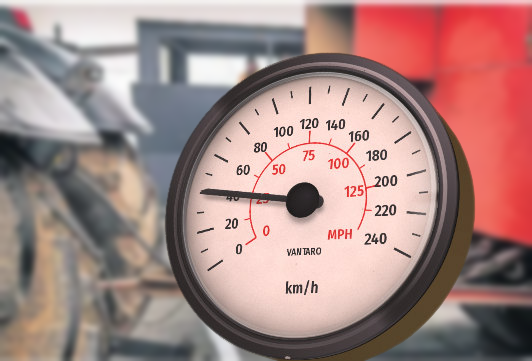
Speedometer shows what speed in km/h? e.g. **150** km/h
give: **40** km/h
